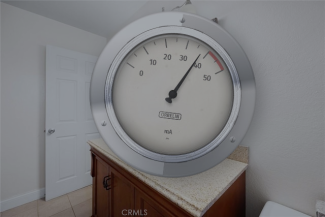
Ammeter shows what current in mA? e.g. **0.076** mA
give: **37.5** mA
